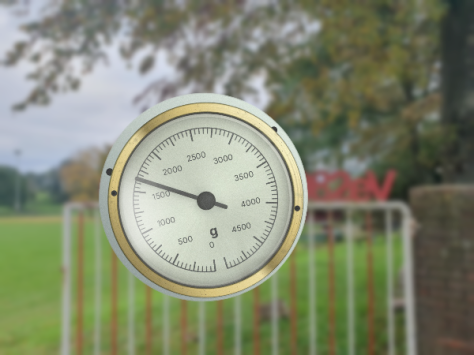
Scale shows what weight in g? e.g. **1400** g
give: **1650** g
